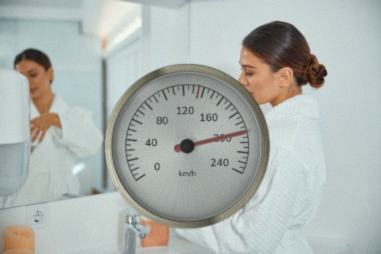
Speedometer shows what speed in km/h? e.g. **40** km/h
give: **200** km/h
